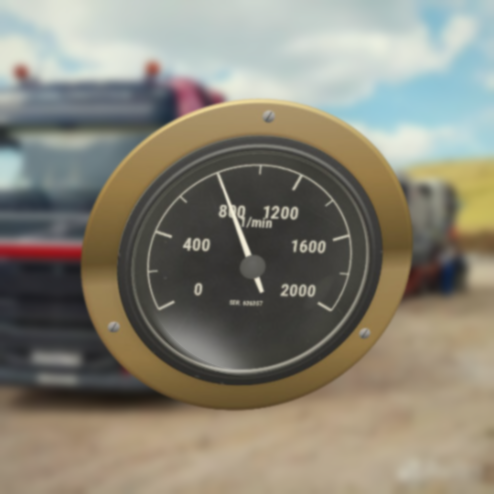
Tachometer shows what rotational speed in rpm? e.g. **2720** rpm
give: **800** rpm
